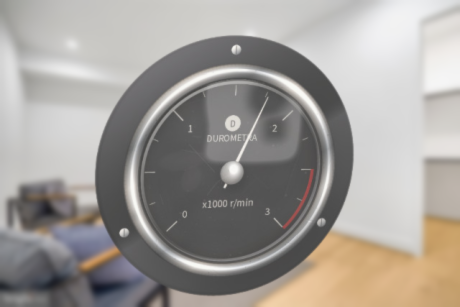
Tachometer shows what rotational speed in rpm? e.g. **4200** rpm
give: **1750** rpm
